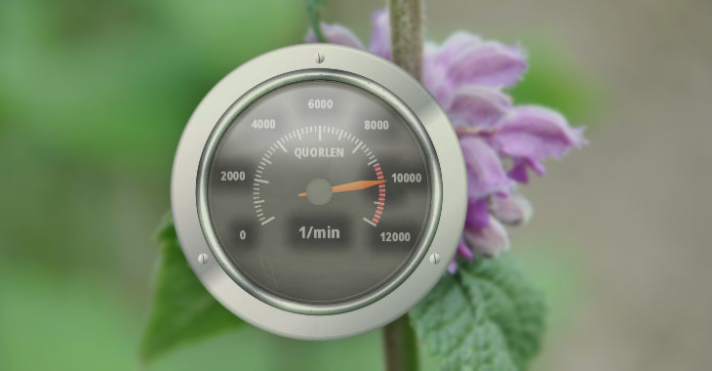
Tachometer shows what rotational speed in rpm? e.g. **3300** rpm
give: **10000** rpm
